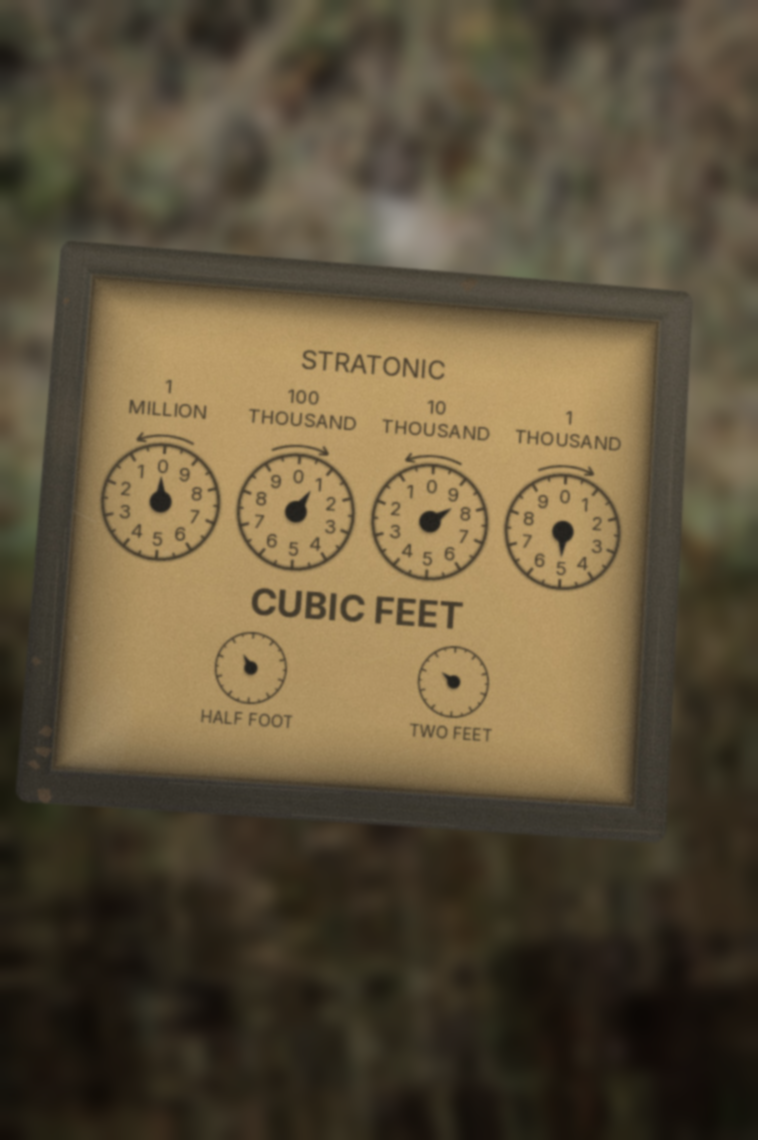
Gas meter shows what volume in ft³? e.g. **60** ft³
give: **8500** ft³
